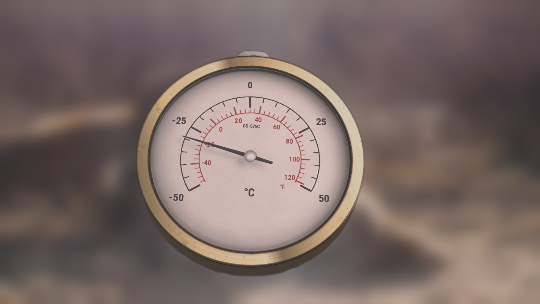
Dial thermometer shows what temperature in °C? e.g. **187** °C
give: **-30** °C
